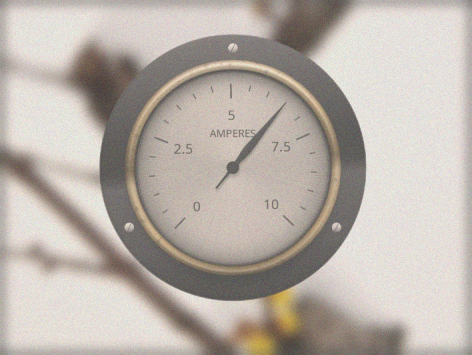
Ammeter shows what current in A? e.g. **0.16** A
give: **6.5** A
